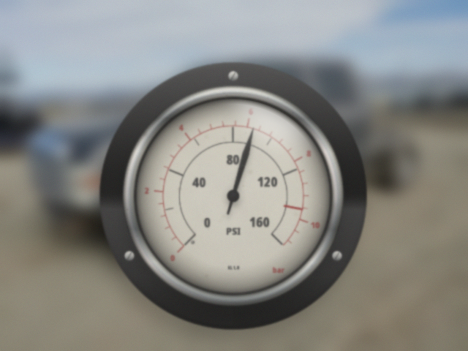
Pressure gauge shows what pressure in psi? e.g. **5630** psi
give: **90** psi
